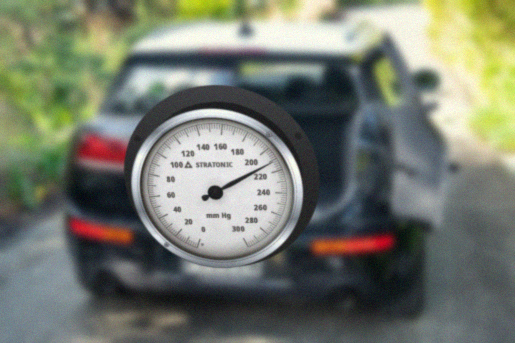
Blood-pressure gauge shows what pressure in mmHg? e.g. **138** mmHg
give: **210** mmHg
